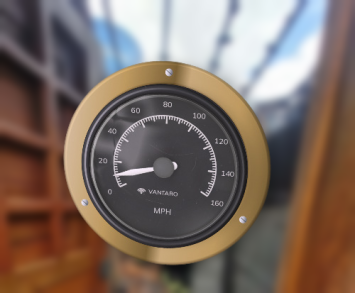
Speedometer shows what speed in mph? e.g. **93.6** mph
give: **10** mph
